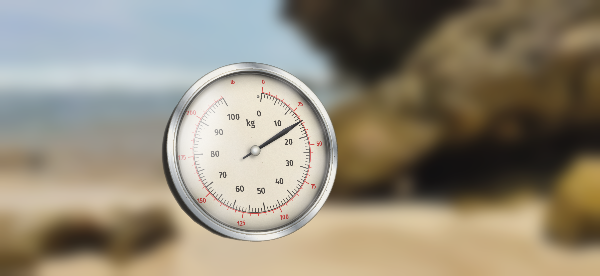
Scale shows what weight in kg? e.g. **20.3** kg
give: **15** kg
